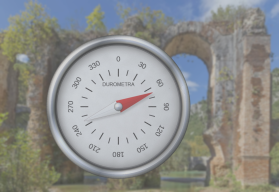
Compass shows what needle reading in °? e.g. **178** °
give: **67.5** °
